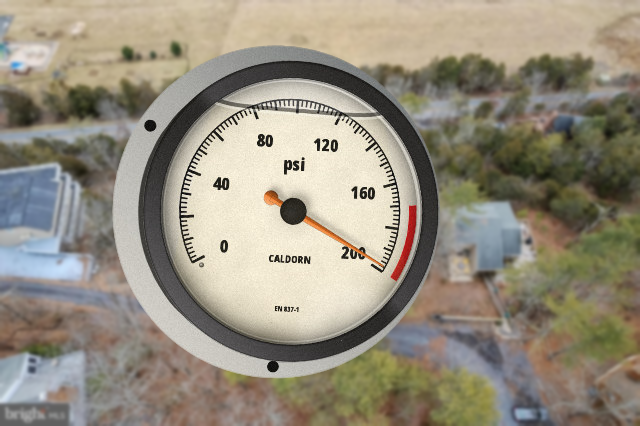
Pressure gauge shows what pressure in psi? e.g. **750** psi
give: **198** psi
